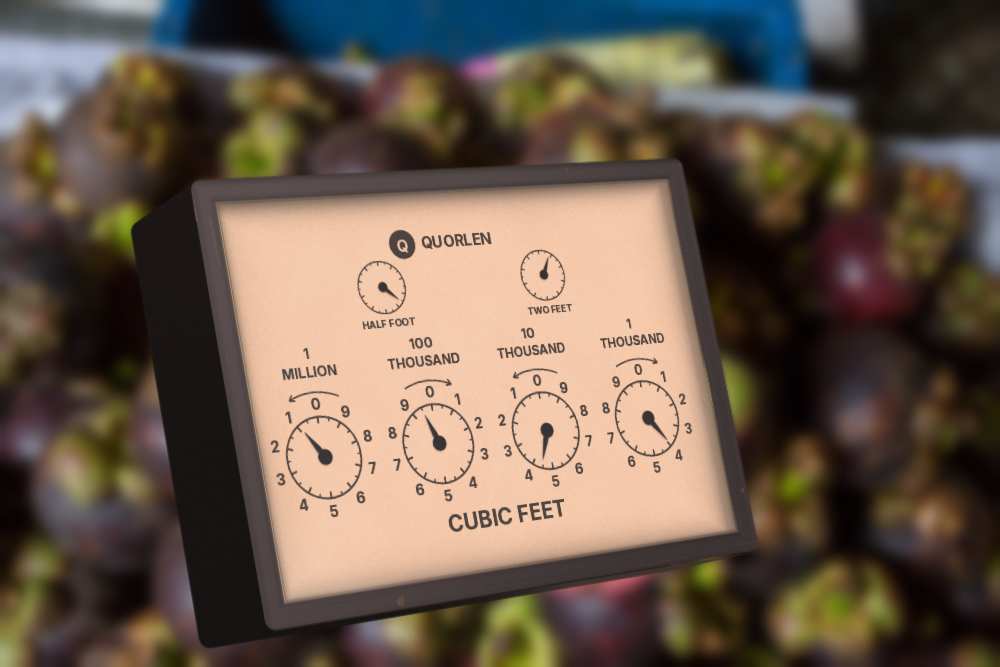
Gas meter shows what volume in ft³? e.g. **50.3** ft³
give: **94400** ft³
